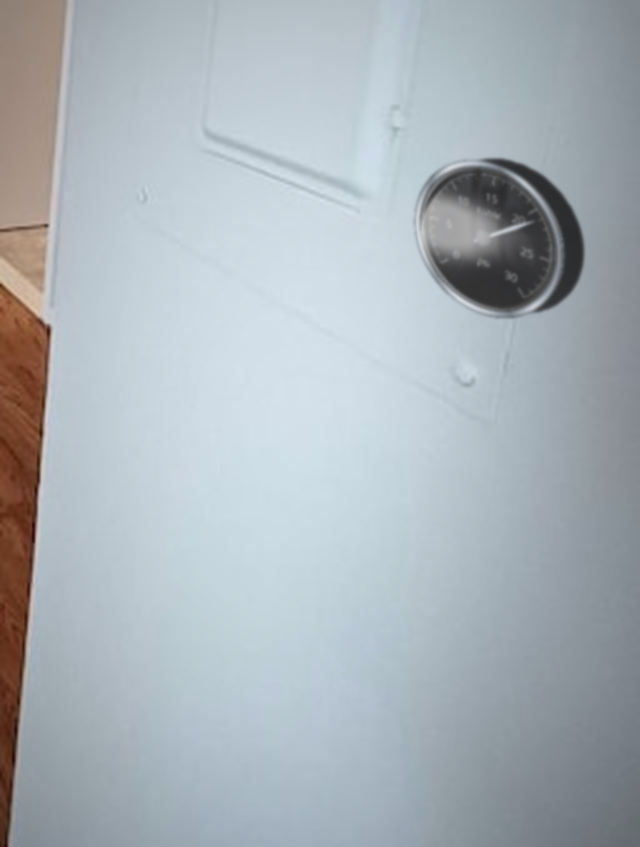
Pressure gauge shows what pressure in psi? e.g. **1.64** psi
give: **21** psi
